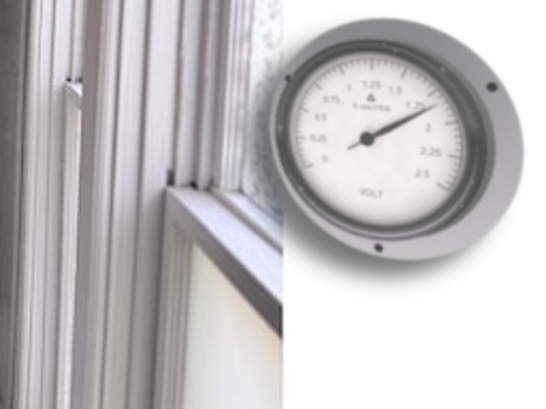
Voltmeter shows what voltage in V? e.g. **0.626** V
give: **1.85** V
